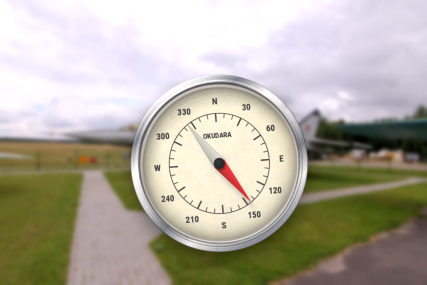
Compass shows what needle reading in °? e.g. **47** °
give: **145** °
